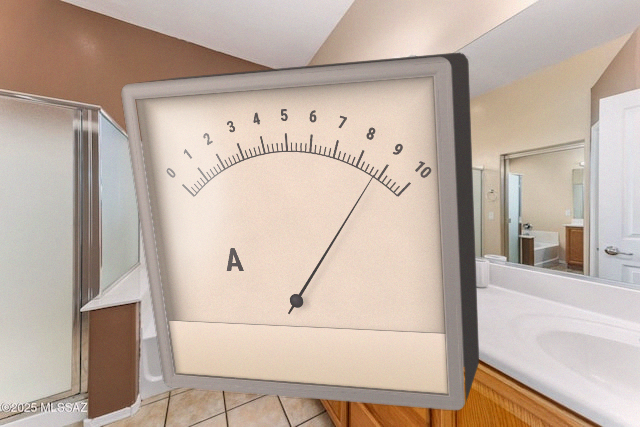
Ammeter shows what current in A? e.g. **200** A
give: **8.8** A
